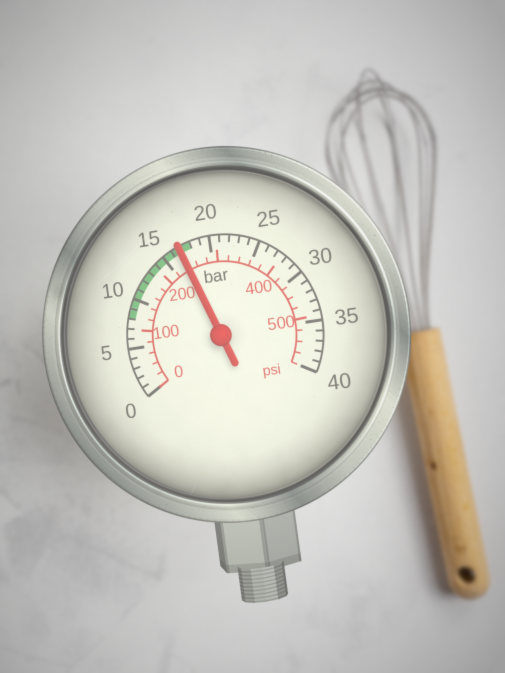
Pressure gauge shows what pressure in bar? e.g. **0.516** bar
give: **17** bar
